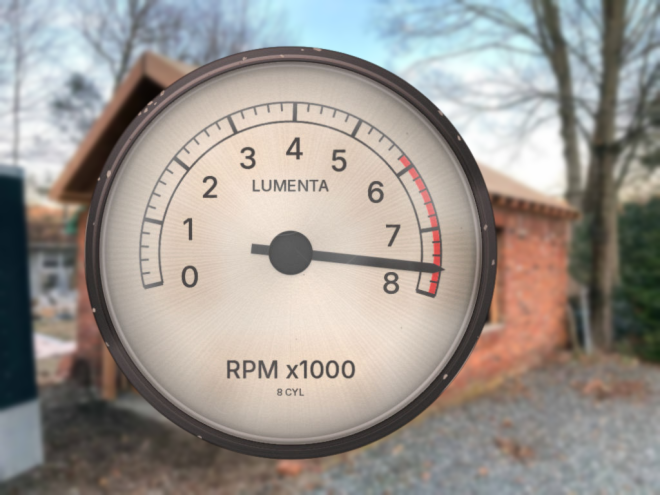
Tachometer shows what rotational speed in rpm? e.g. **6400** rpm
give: **7600** rpm
